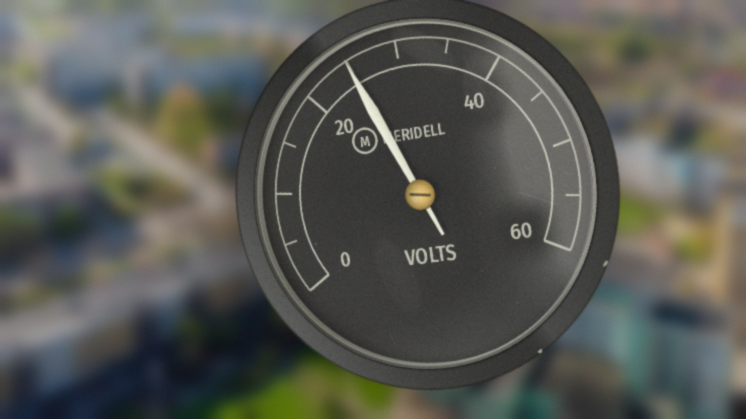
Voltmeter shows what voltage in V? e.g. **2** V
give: **25** V
